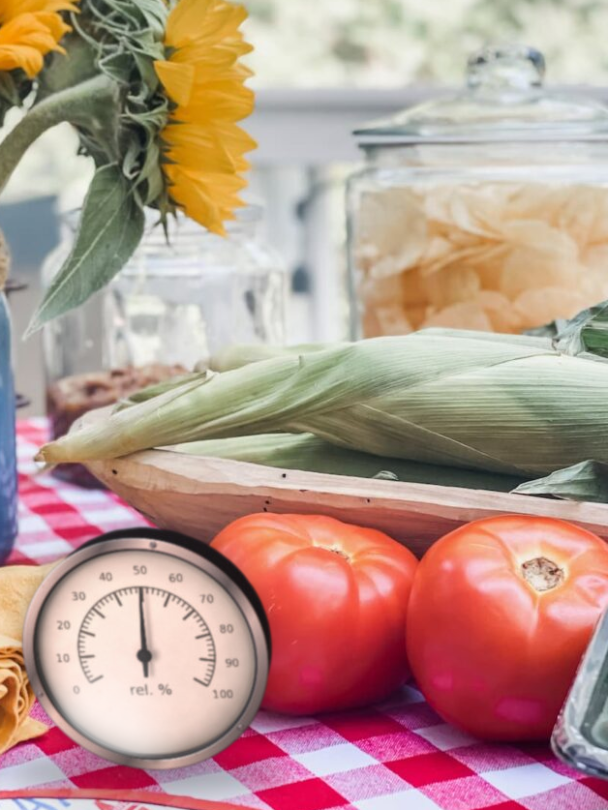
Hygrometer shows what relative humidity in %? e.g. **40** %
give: **50** %
